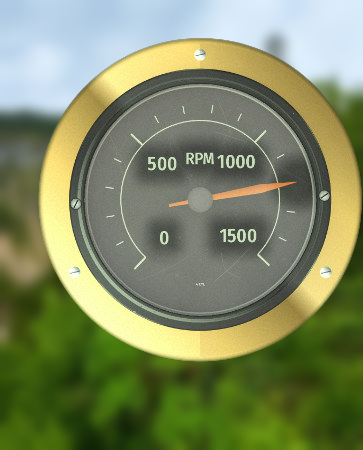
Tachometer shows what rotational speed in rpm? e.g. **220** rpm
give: **1200** rpm
